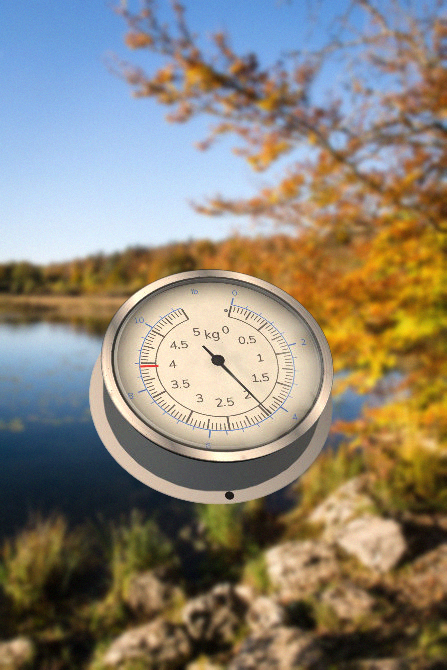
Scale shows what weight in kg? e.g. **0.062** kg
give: **2** kg
